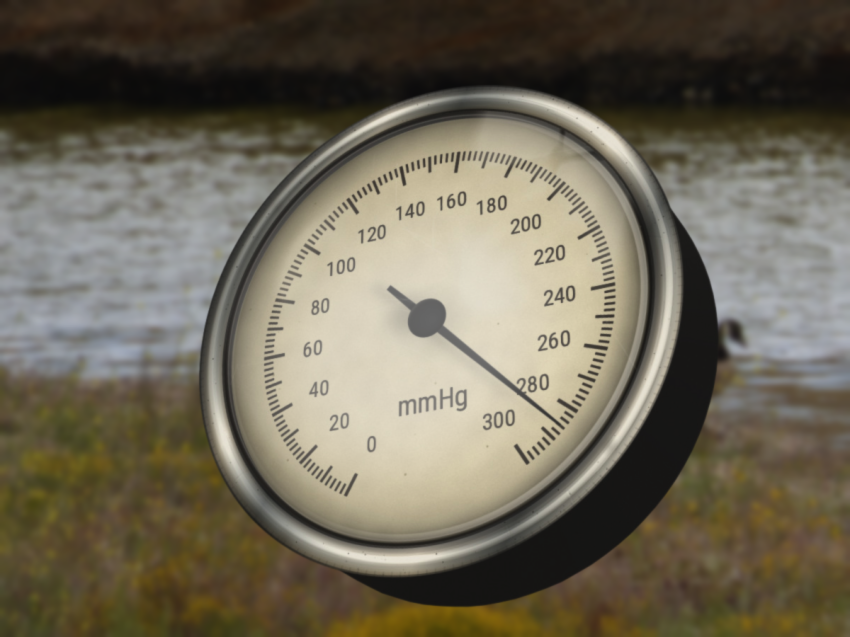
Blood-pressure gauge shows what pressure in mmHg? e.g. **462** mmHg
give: **286** mmHg
